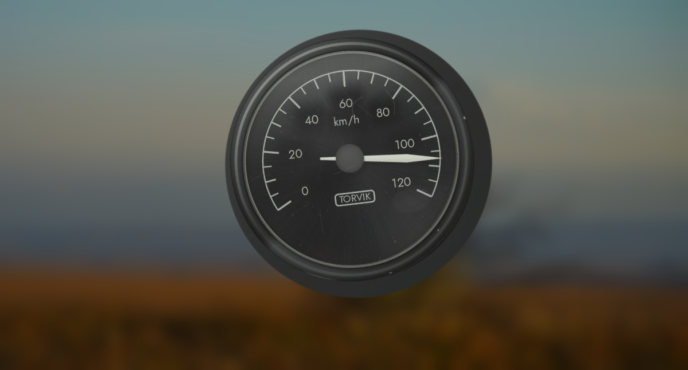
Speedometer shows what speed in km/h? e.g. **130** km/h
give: **107.5** km/h
